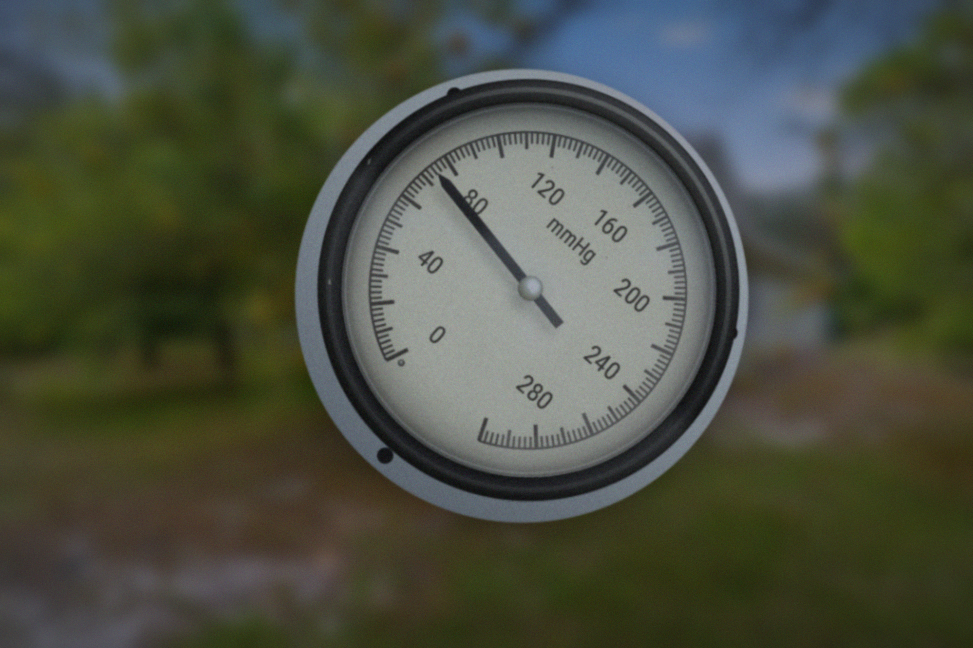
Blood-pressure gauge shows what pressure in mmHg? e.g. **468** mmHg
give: **74** mmHg
